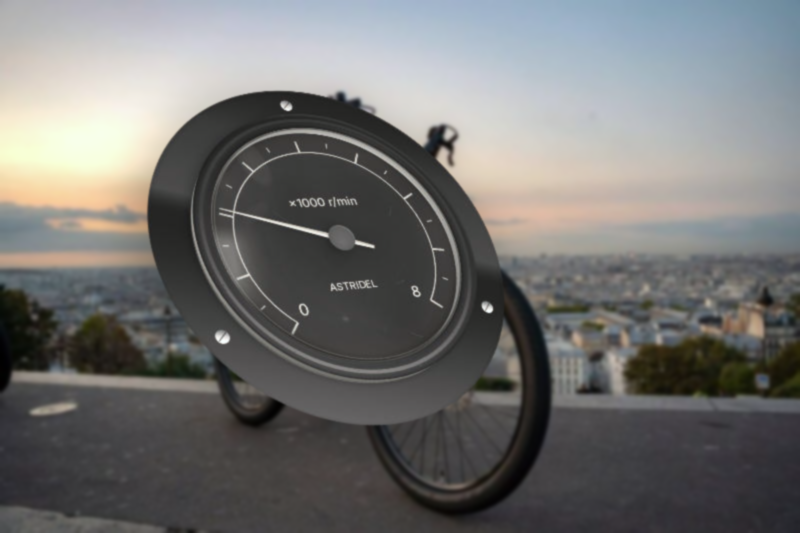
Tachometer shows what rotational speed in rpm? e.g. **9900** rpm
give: **2000** rpm
